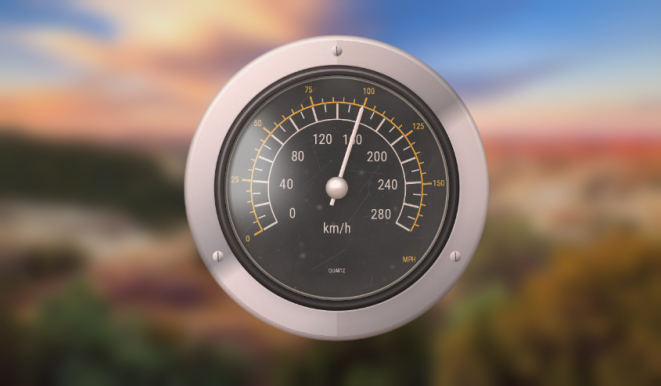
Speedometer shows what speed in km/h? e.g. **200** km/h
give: **160** km/h
